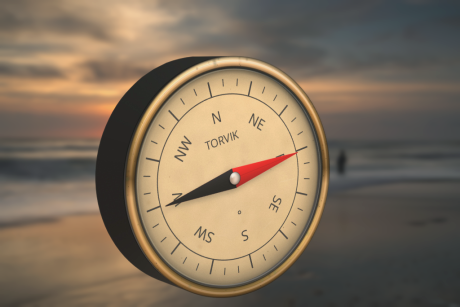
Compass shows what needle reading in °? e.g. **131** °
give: **90** °
